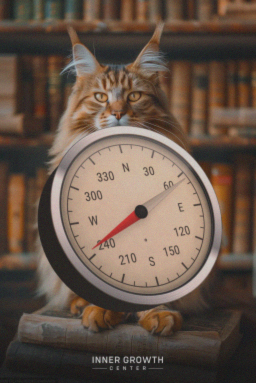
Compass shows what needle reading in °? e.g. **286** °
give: **245** °
